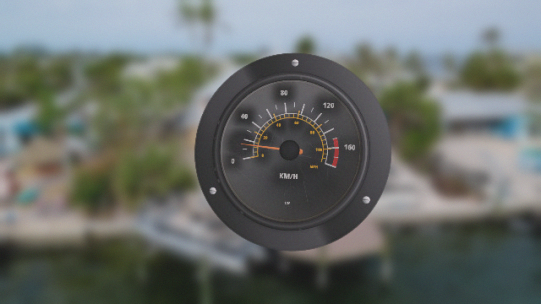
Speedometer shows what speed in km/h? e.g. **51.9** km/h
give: **15** km/h
